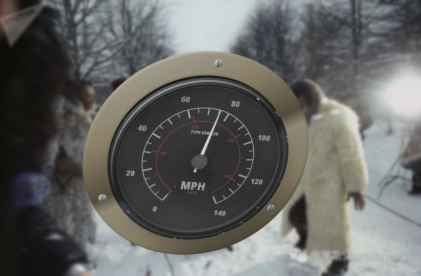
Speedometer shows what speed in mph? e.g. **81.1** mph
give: **75** mph
